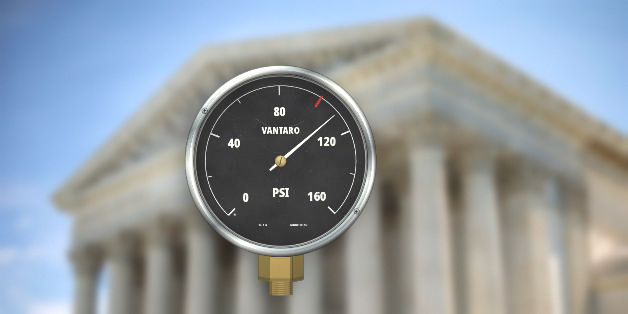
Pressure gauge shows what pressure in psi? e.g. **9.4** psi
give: **110** psi
